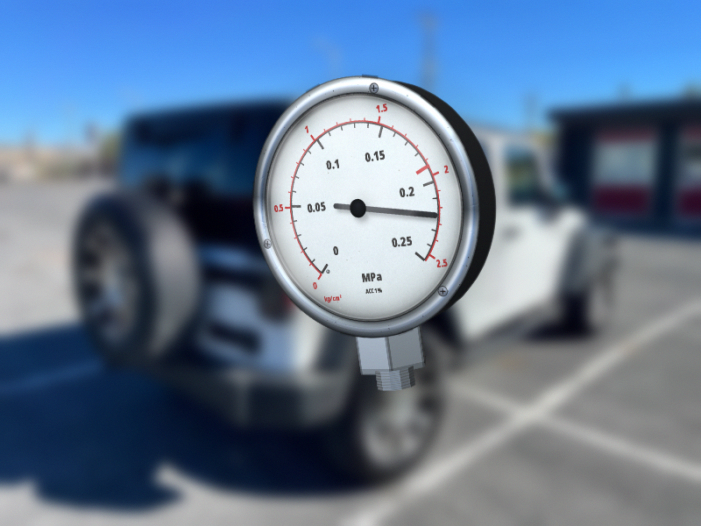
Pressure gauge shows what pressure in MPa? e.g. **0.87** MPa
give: **0.22** MPa
